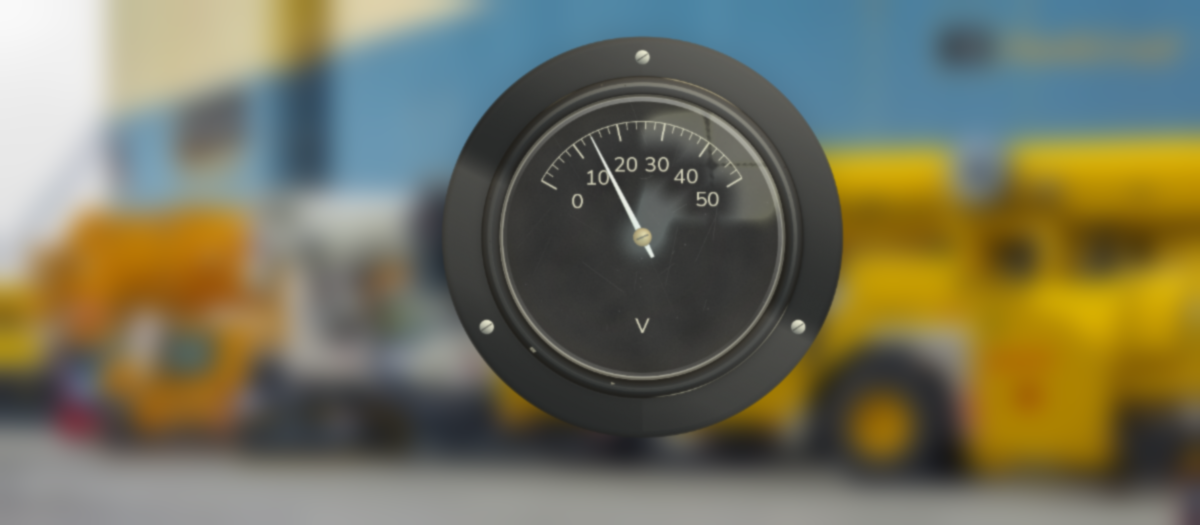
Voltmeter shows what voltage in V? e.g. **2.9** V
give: **14** V
